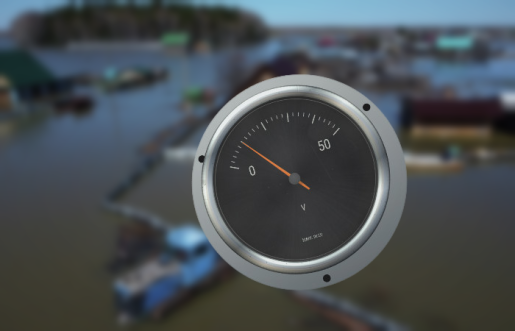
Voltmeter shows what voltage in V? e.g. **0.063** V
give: **10** V
